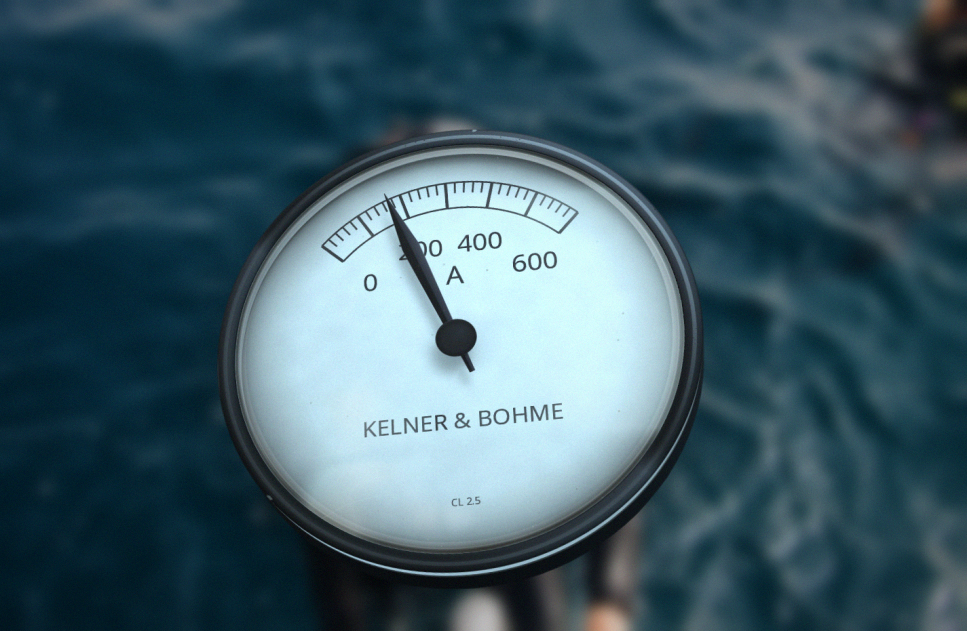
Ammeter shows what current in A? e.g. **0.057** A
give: **170** A
